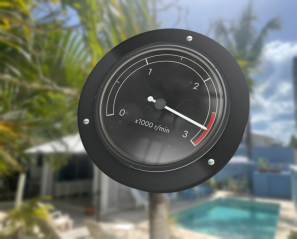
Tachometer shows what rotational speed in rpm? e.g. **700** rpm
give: **2750** rpm
